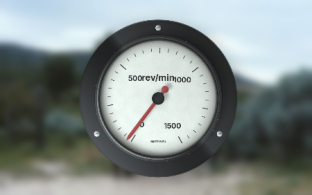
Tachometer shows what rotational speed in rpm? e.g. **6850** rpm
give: **25** rpm
